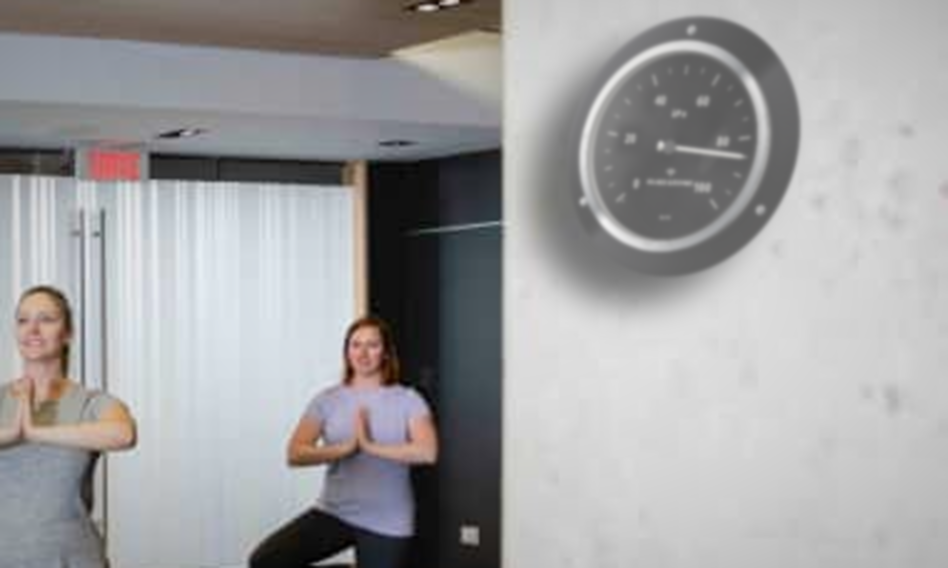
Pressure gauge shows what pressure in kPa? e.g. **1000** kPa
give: **85** kPa
